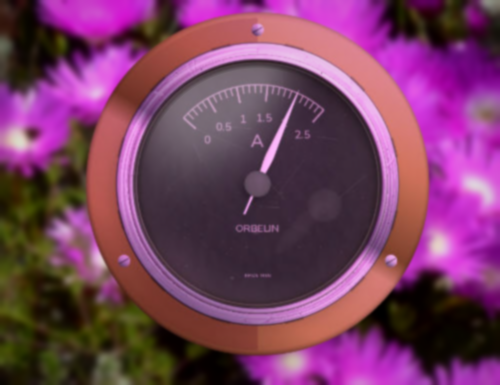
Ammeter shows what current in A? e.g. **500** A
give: **2** A
